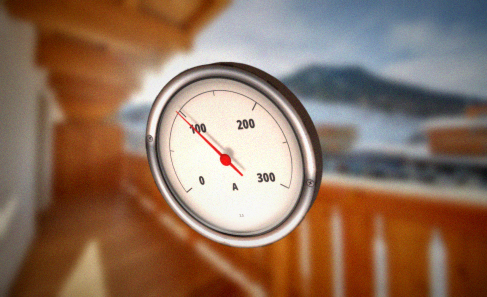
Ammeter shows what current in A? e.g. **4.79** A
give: **100** A
